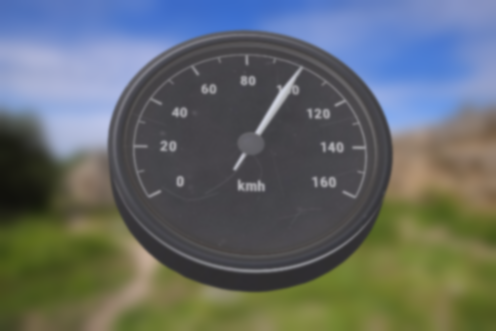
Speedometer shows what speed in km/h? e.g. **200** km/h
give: **100** km/h
